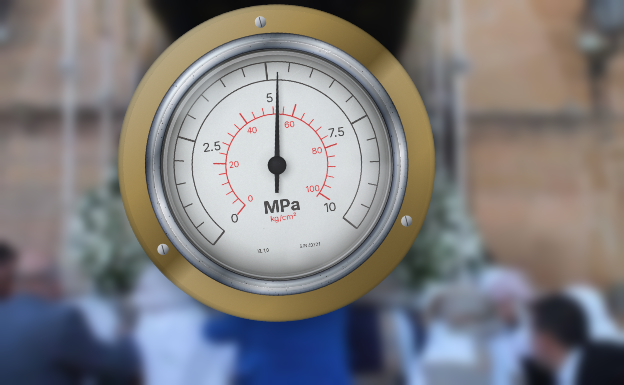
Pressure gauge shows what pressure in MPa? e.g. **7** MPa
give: **5.25** MPa
